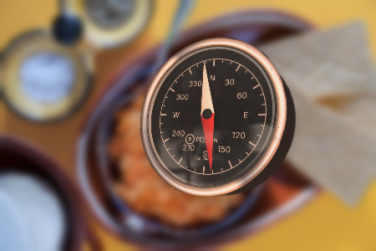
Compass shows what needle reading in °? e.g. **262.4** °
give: **170** °
